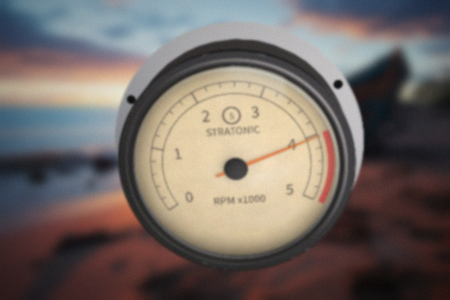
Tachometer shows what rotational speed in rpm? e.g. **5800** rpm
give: **4000** rpm
